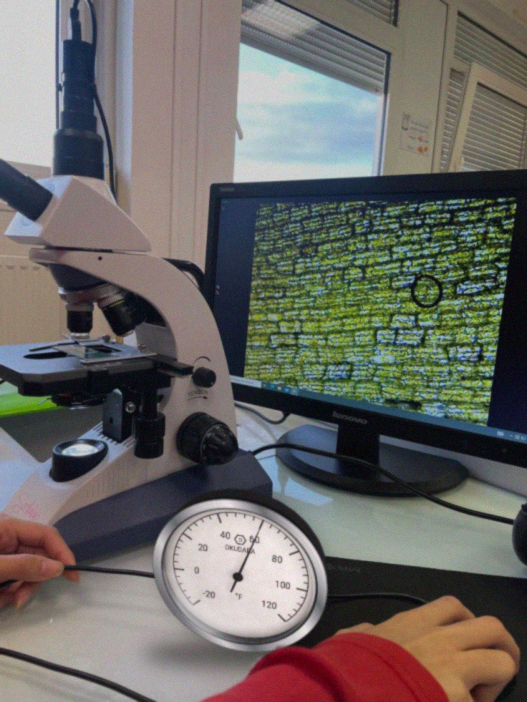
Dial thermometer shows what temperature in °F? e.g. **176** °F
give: **60** °F
